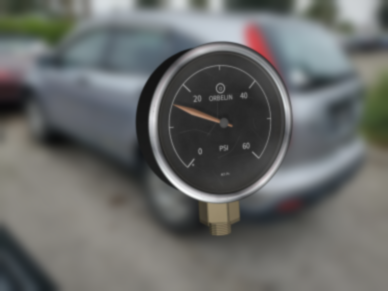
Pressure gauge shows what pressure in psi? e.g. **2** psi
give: **15** psi
